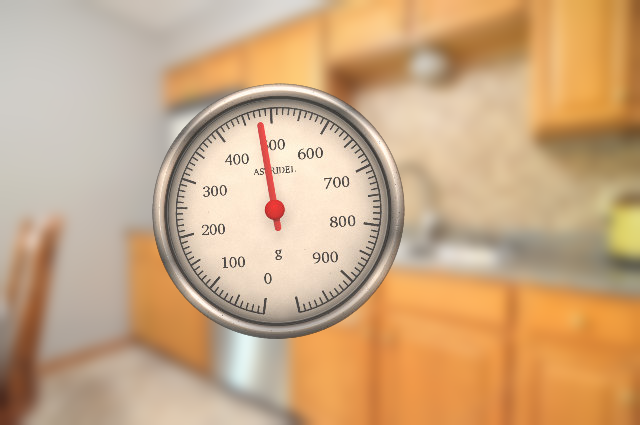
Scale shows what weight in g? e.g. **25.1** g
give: **480** g
